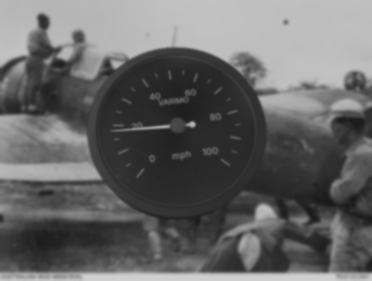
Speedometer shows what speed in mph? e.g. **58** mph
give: **17.5** mph
